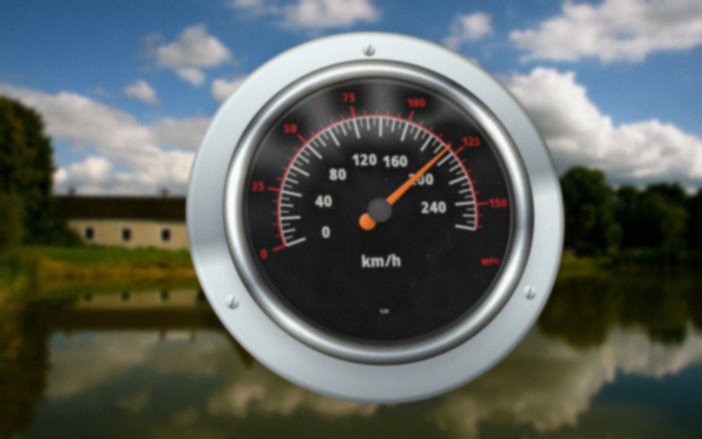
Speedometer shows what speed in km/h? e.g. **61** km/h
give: **195** km/h
